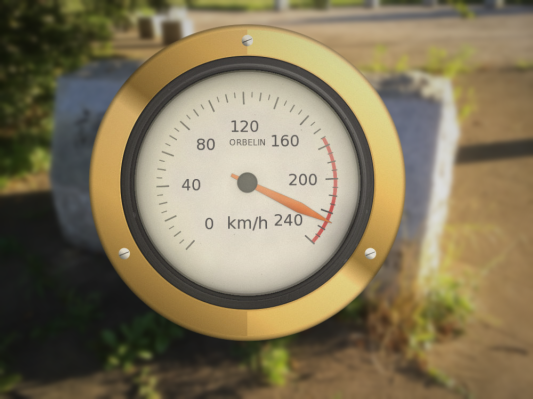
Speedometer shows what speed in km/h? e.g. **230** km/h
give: **225** km/h
